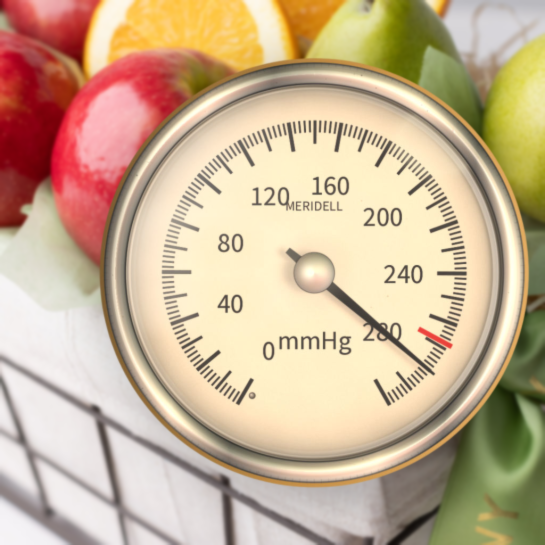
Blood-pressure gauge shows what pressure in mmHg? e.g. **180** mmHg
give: **280** mmHg
